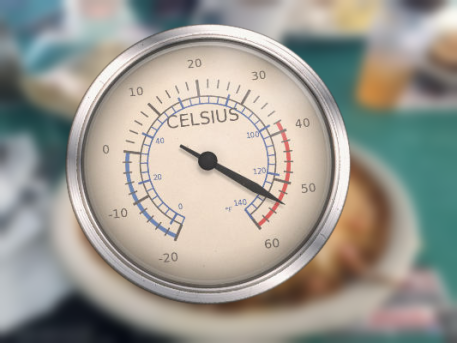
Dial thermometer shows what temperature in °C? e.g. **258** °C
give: **54** °C
